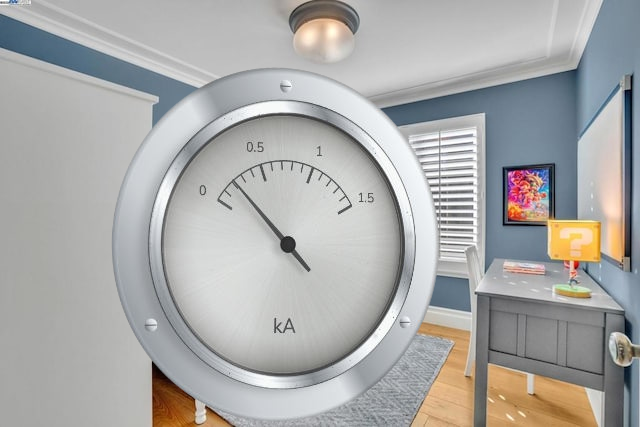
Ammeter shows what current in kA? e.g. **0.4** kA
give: **0.2** kA
